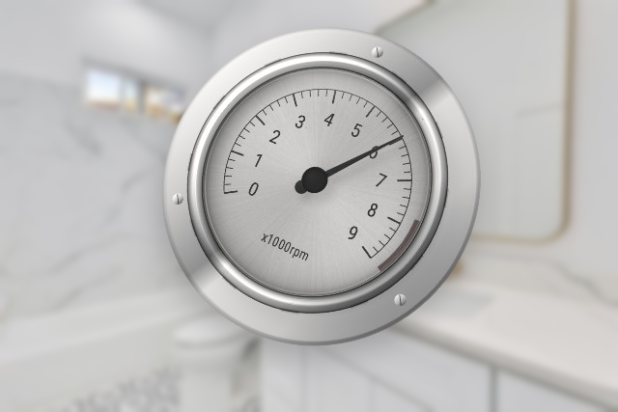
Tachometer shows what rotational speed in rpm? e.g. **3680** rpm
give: **6000** rpm
